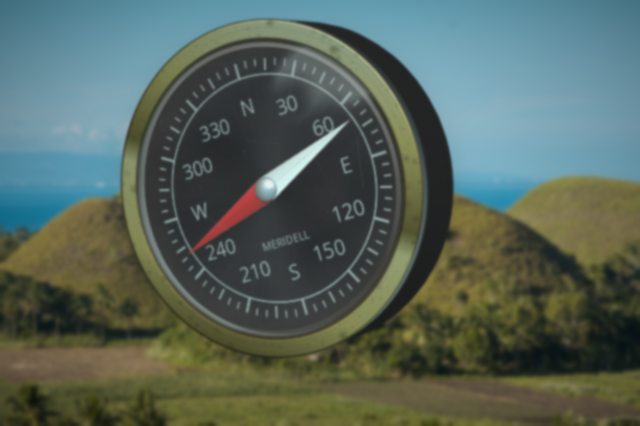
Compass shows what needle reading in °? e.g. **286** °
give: **250** °
